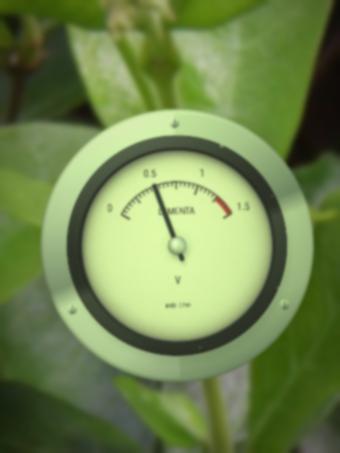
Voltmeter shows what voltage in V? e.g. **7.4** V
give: **0.5** V
